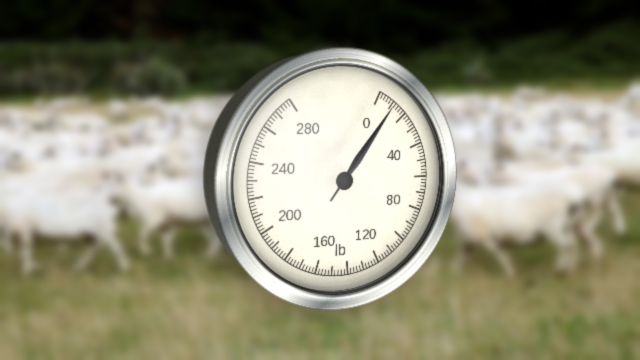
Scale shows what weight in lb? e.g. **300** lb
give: **10** lb
